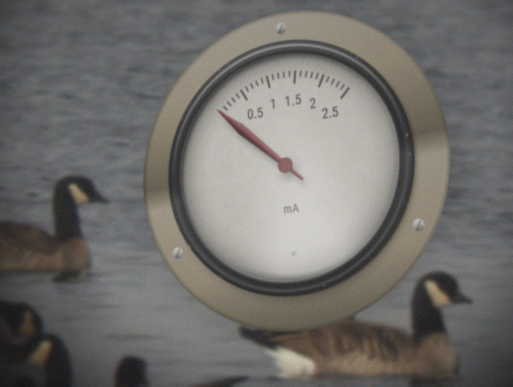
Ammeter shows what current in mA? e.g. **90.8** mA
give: **0** mA
